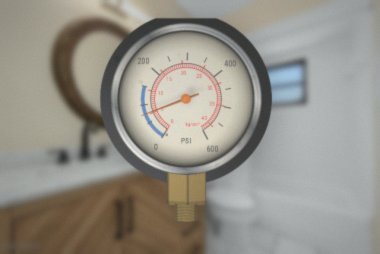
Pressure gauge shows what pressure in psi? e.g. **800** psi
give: **75** psi
